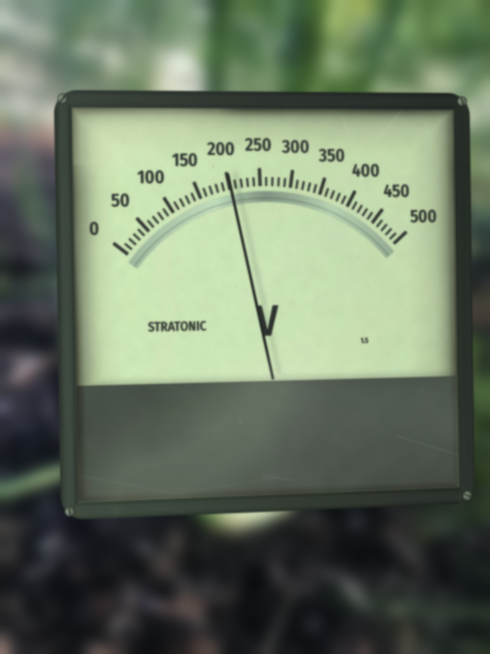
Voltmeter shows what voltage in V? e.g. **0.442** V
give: **200** V
